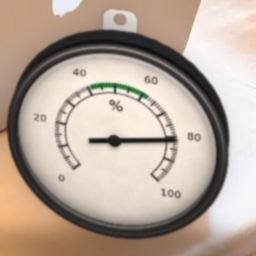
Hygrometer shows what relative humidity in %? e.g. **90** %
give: **80** %
